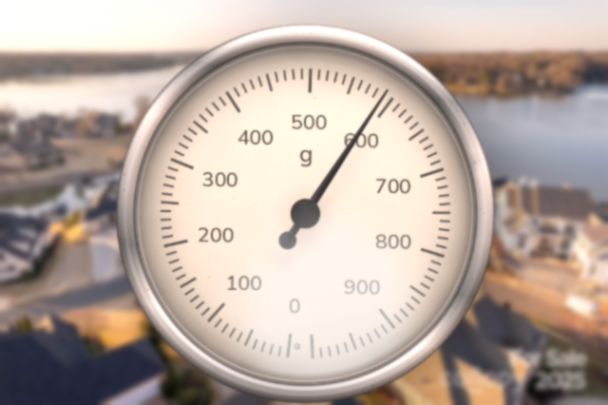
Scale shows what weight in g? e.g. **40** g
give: **590** g
